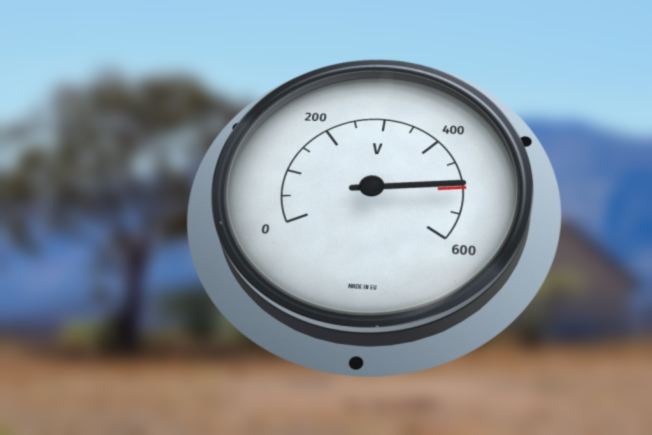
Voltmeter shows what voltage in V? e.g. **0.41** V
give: **500** V
